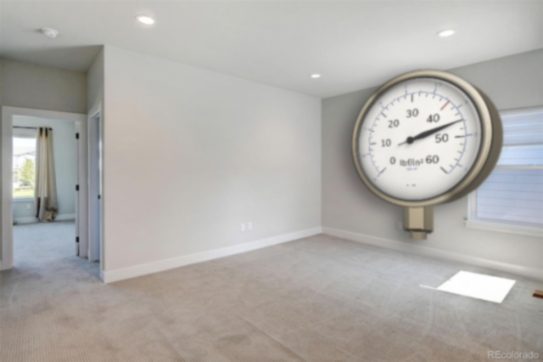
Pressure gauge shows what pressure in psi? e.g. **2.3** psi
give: **46** psi
